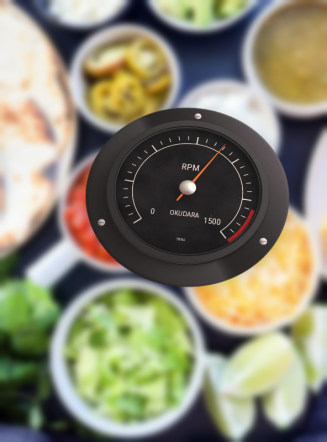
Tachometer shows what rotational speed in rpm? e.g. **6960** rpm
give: **900** rpm
